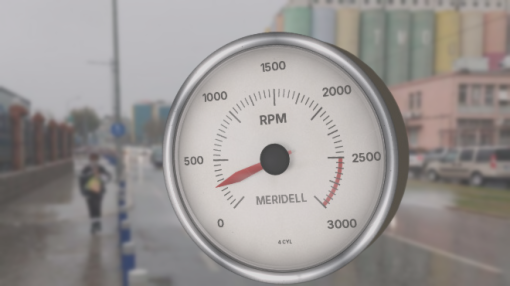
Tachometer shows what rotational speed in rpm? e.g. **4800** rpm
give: **250** rpm
